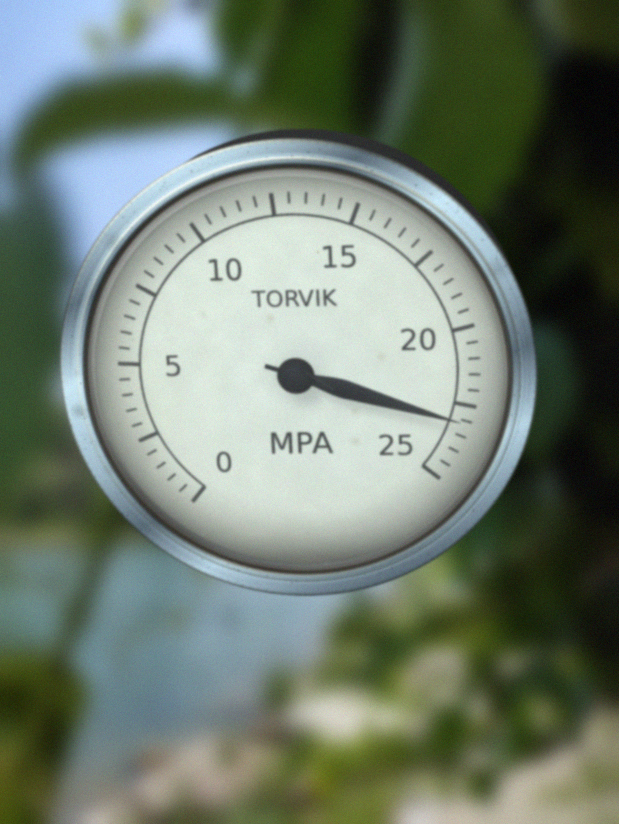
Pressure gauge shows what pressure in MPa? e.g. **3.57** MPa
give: **23** MPa
